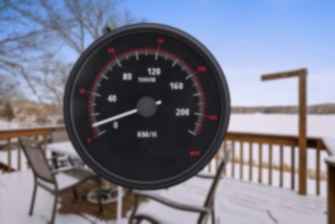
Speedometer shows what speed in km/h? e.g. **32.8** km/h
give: **10** km/h
